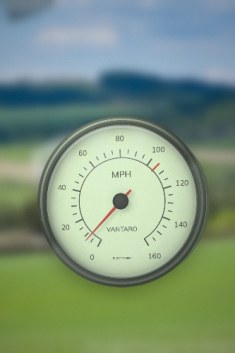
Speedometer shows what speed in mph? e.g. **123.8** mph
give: **7.5** mph
